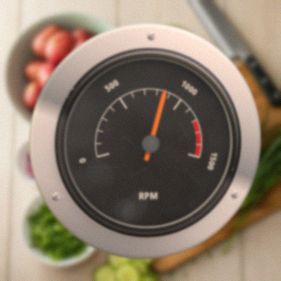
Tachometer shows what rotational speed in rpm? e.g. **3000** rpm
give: **850** rpm
